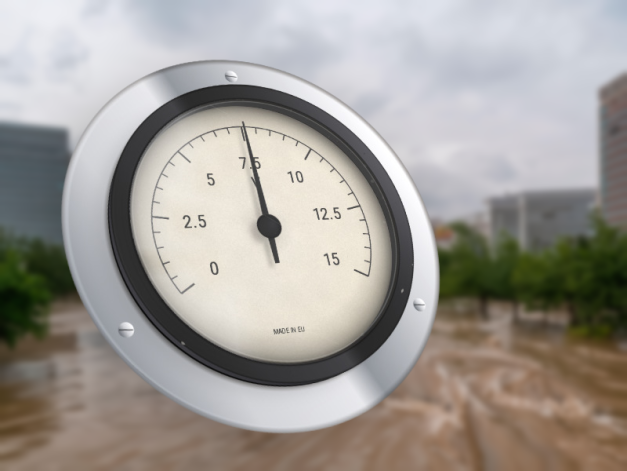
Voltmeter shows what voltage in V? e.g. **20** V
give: **7.5** V
